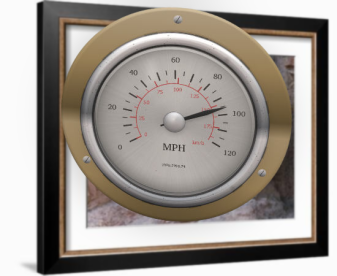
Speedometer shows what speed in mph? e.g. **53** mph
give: **95** mph
